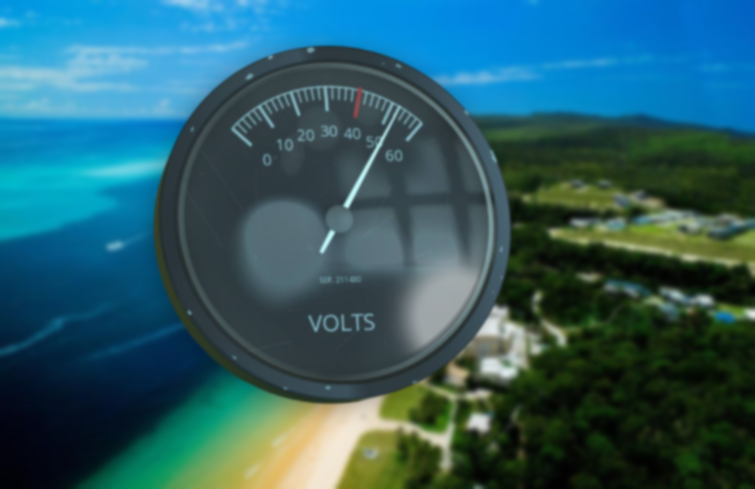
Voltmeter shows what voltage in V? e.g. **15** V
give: **52** V
